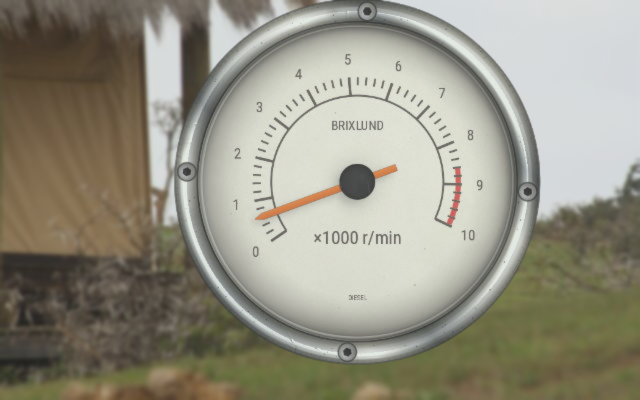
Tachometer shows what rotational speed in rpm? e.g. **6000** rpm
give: **600** rpm
